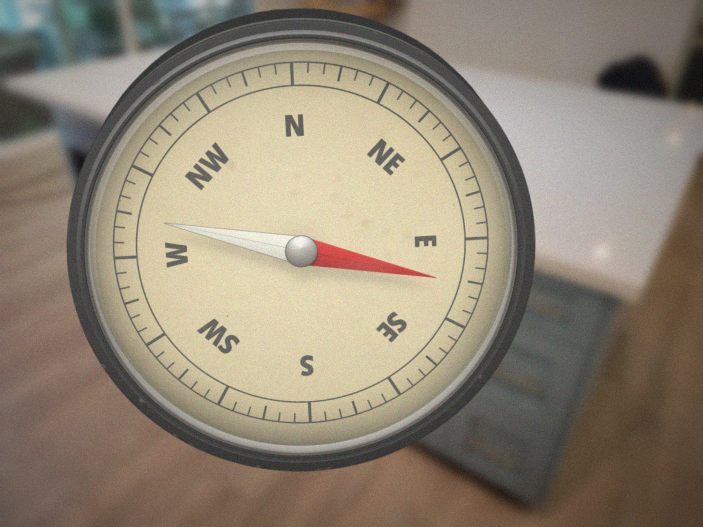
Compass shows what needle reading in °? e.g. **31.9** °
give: **105** °
